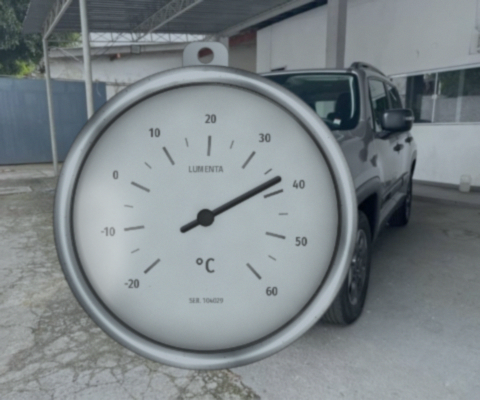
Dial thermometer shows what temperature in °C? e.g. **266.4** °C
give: **37.5** °C
